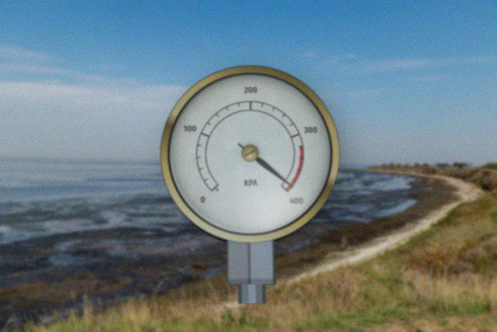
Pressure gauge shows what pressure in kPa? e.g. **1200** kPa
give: **390** kPa
